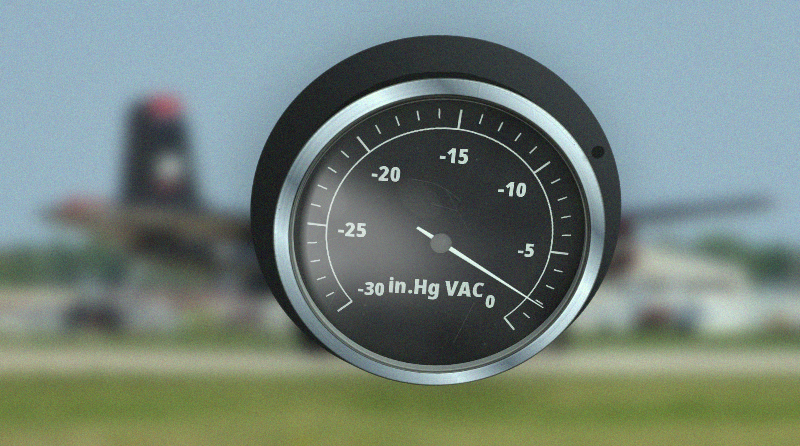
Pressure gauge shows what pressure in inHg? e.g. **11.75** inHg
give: **-2** inHg
